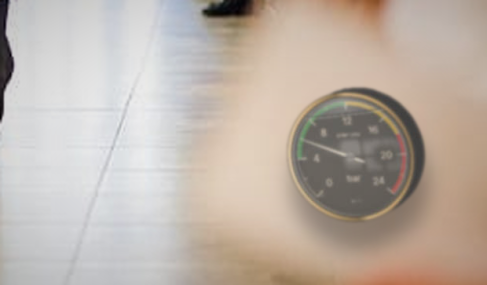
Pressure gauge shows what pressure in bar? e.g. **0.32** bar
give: **6** bar
